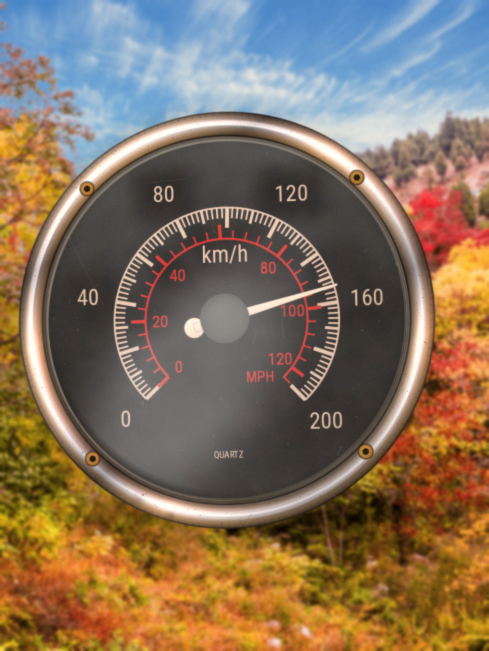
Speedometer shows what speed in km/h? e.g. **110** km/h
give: **154** km/h
